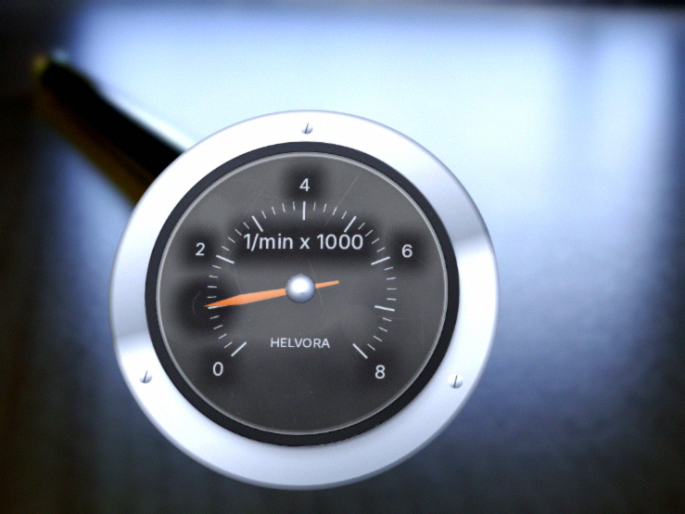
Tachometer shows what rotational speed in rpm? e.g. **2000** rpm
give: **1000** rpm
